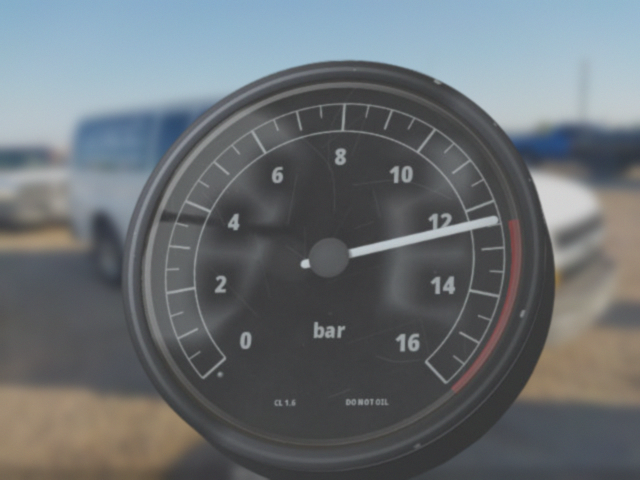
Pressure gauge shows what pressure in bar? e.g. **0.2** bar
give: **12.5** bar
